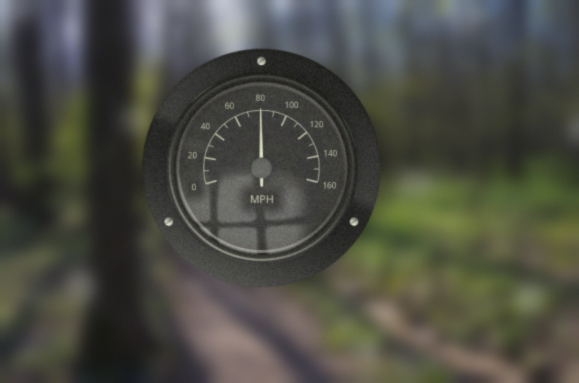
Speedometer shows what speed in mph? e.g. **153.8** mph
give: **80** mph
